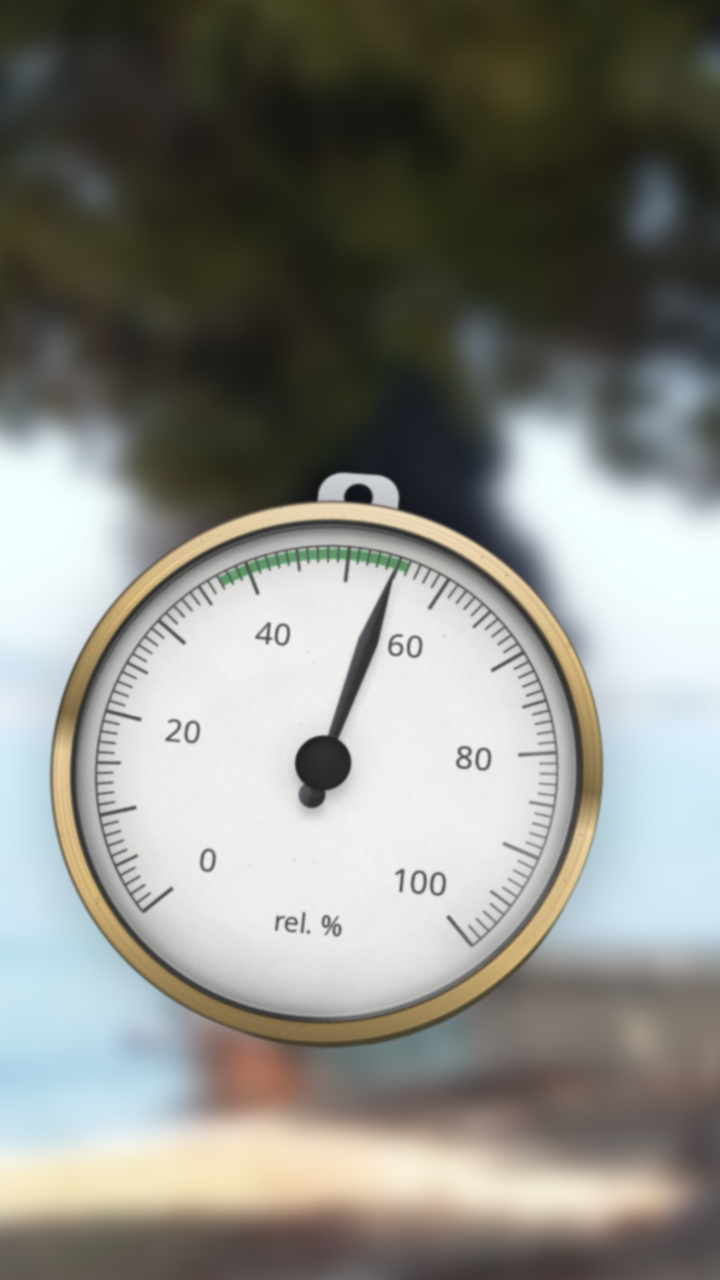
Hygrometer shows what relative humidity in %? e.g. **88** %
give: **55** %
